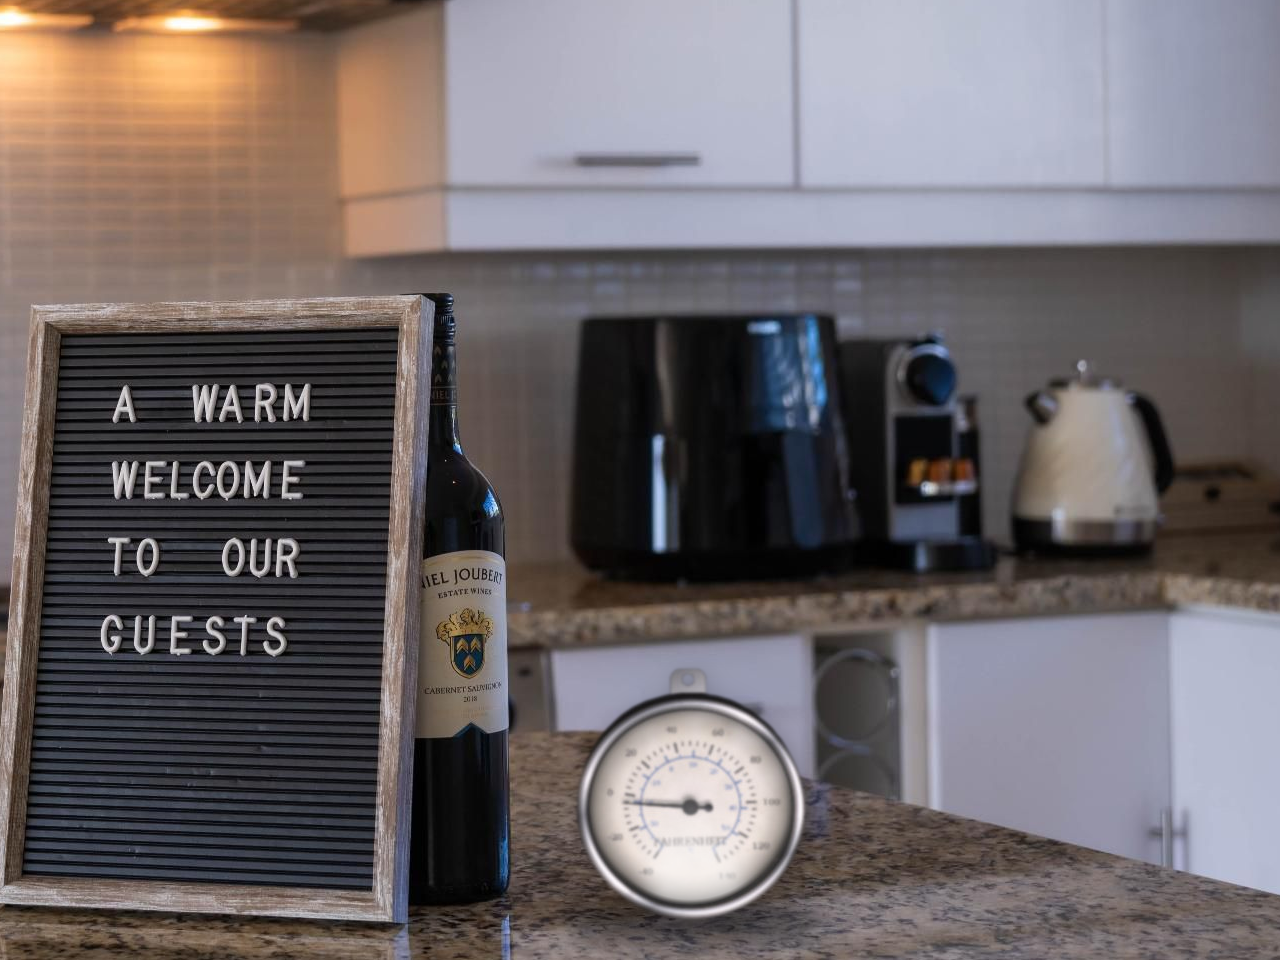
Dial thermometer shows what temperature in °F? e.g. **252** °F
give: **-4** °F
